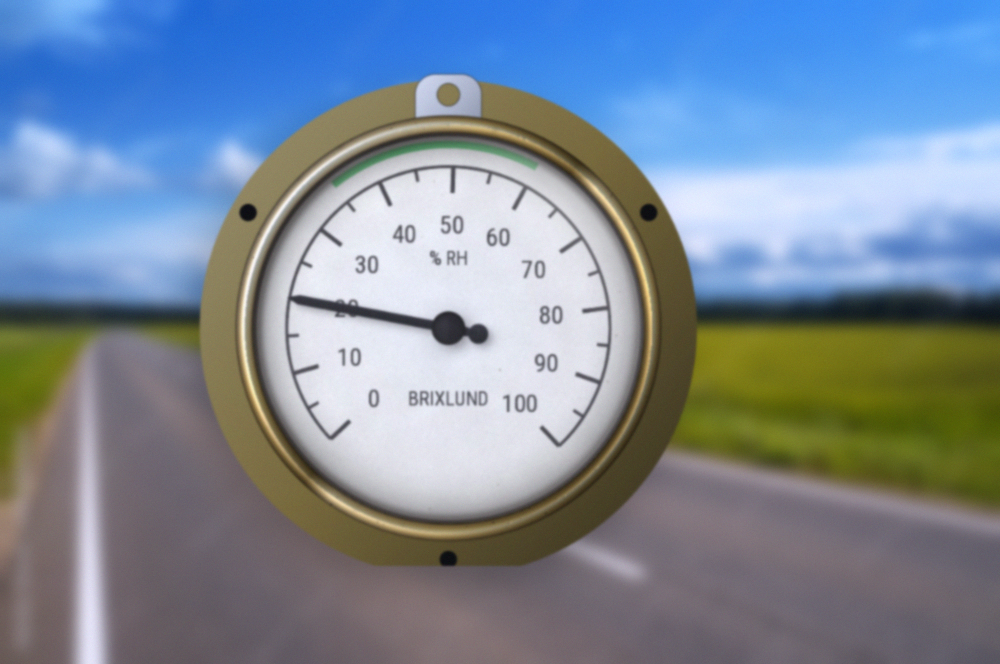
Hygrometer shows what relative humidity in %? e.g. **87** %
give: **20** %
